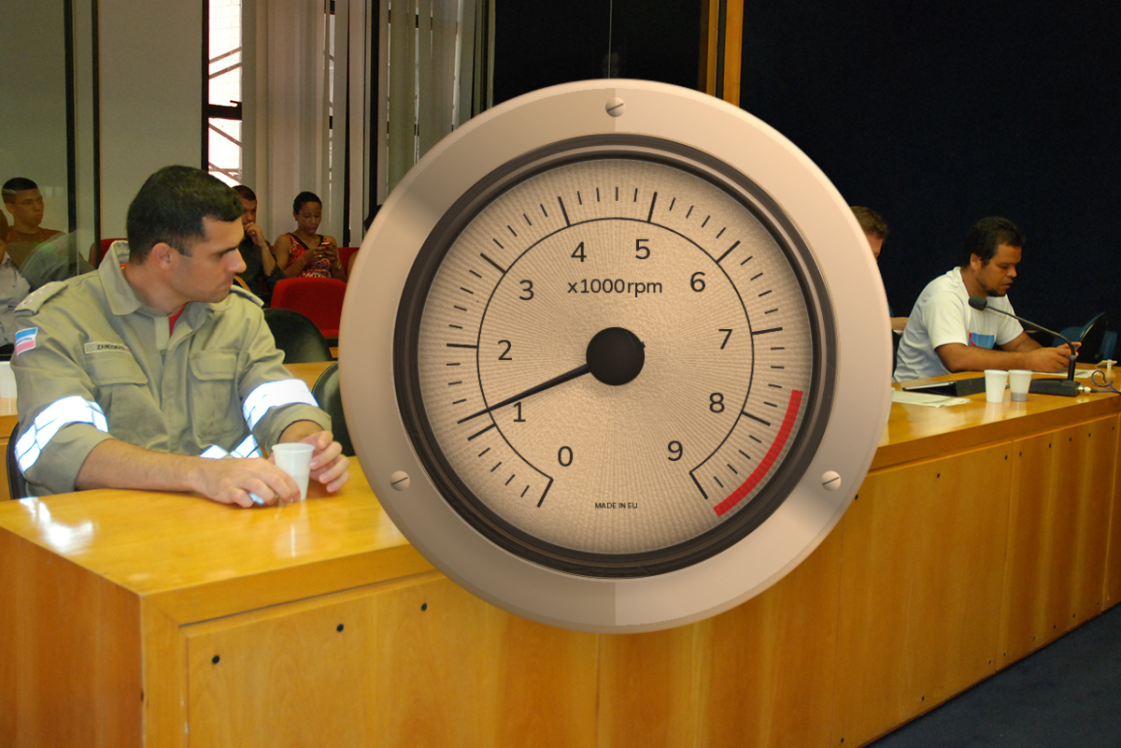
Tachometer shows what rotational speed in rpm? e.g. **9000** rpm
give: **1200** rpm
